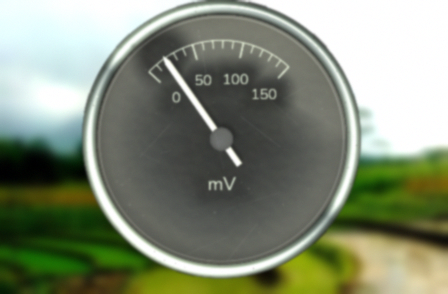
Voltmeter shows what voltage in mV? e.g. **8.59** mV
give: **20** mV
